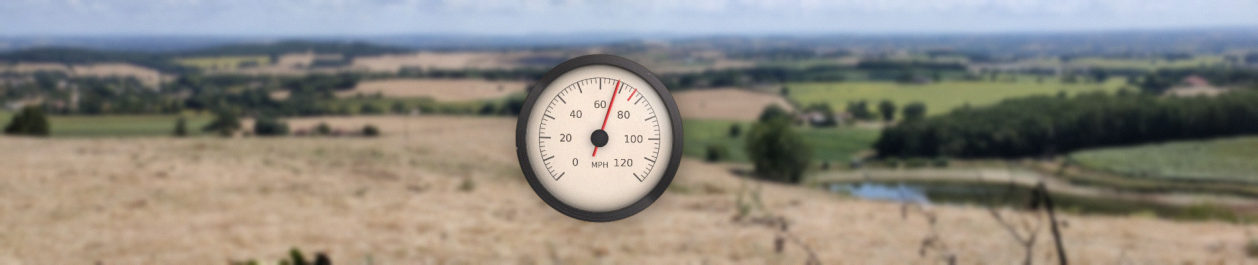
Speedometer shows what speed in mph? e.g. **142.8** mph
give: **68** mph
